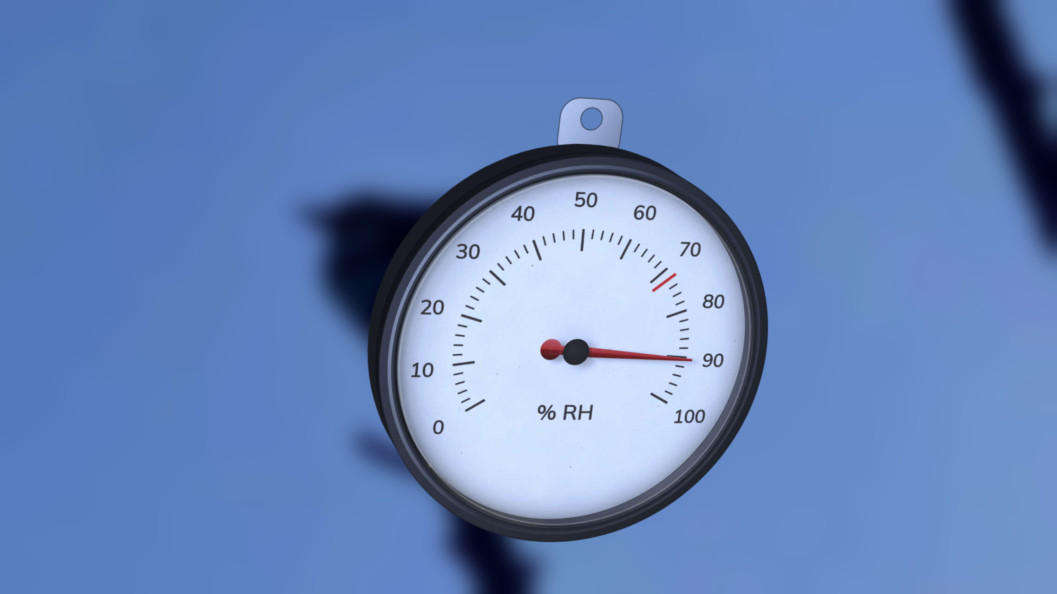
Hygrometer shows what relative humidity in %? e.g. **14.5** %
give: **90** %
